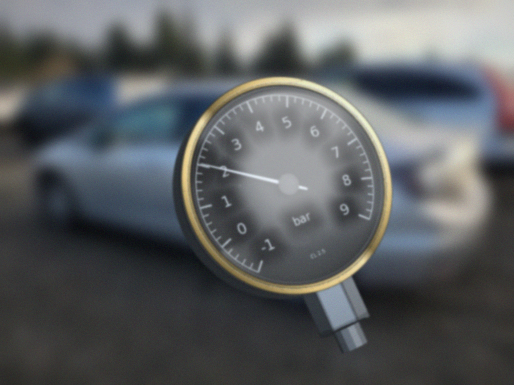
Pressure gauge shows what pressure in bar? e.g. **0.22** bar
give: **2** bar
